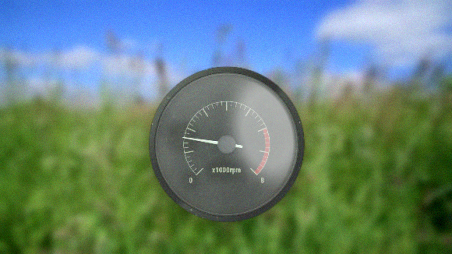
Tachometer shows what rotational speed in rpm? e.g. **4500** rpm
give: **1600** rpm
